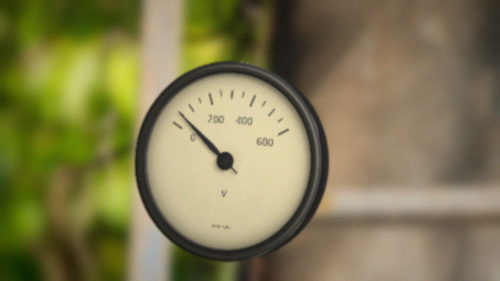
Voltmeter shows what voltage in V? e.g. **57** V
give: **50** V
